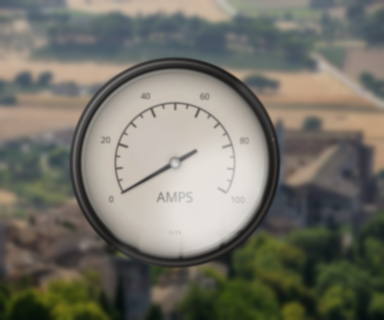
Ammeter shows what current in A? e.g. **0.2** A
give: **0** A
